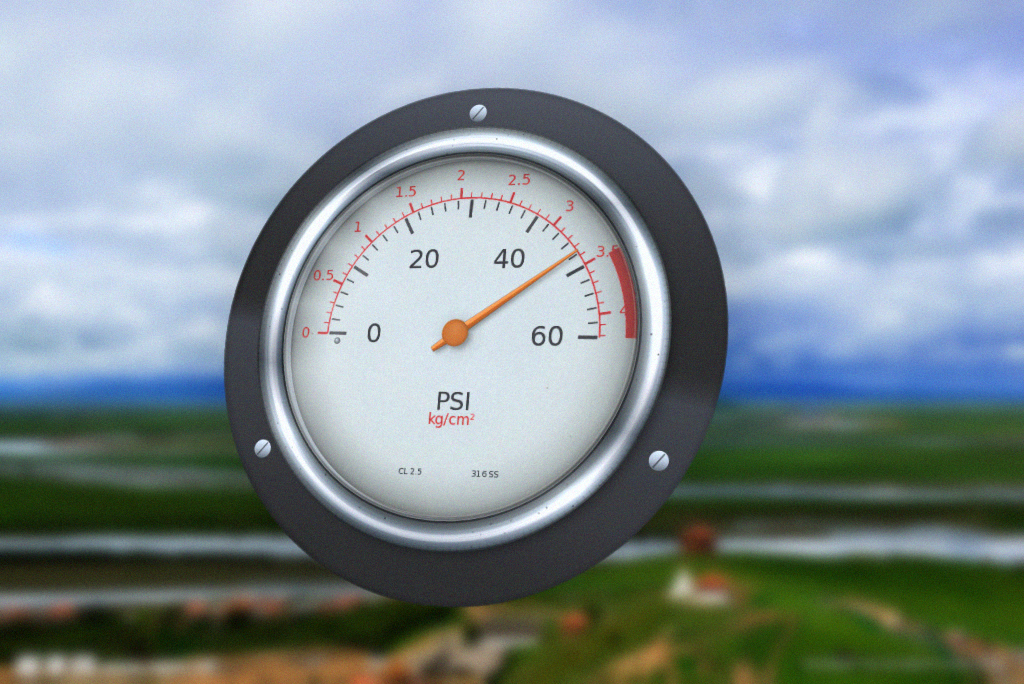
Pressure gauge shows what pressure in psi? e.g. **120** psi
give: **48** psi
